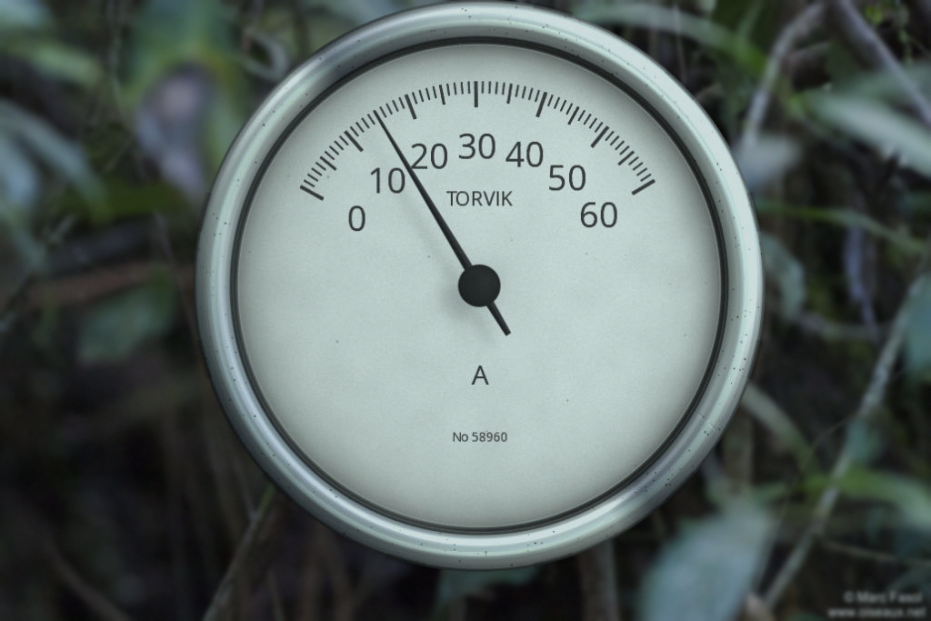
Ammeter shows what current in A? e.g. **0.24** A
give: **15** A
